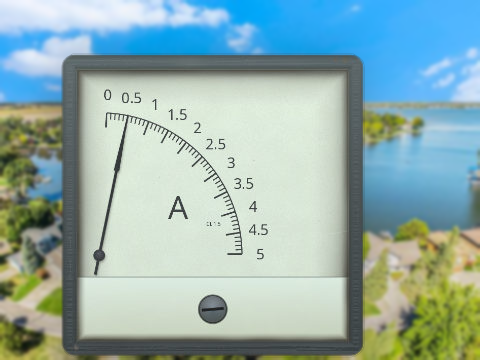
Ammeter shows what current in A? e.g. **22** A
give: **0.5** A
